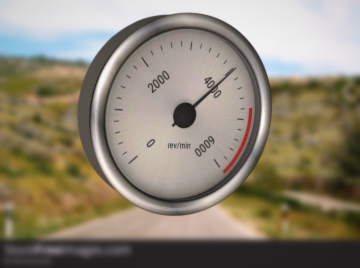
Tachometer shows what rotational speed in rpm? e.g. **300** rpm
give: **4000** rpm
